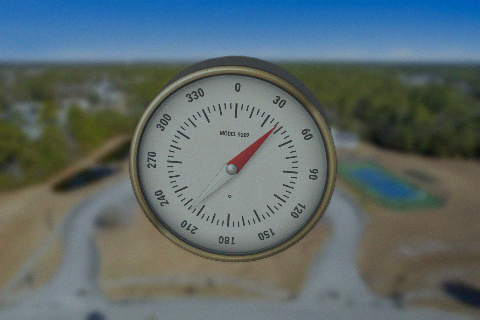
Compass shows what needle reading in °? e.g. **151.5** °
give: **40** °
